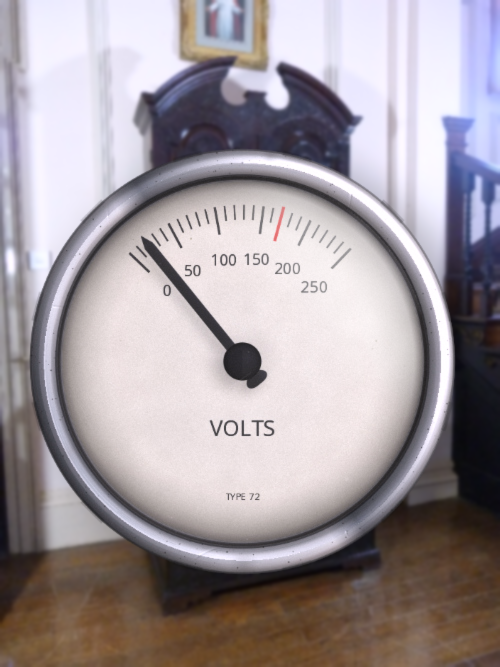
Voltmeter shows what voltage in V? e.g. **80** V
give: **20** V
